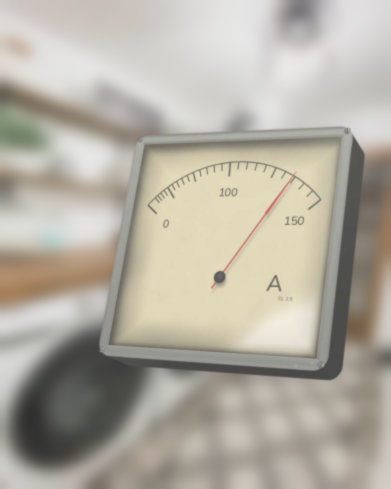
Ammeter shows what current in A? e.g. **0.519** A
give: **135** A
